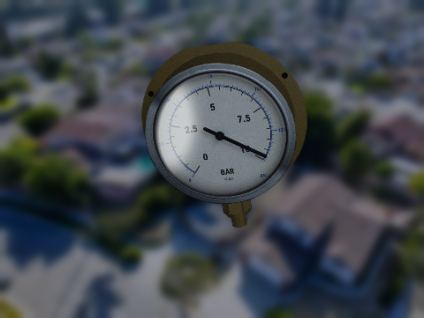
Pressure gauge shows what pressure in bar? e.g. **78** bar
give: **9.75** bar
